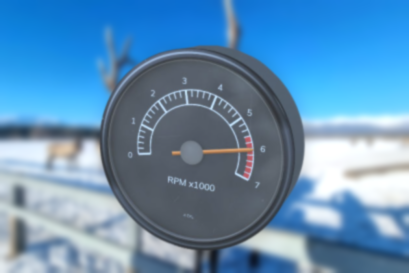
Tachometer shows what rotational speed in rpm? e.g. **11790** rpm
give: **6000** rpm
